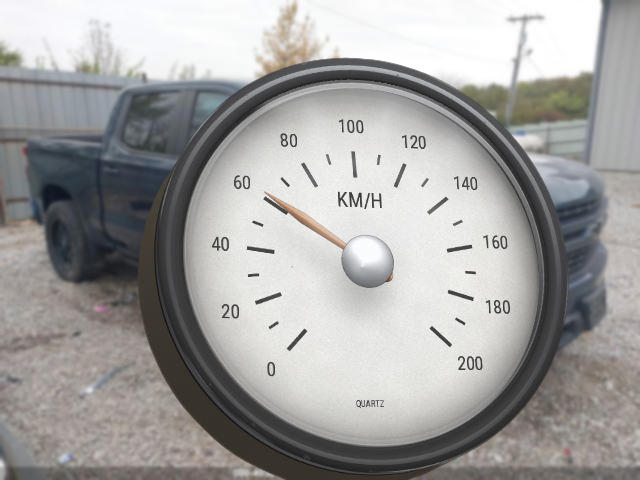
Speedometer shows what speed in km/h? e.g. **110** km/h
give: **60** km/h
